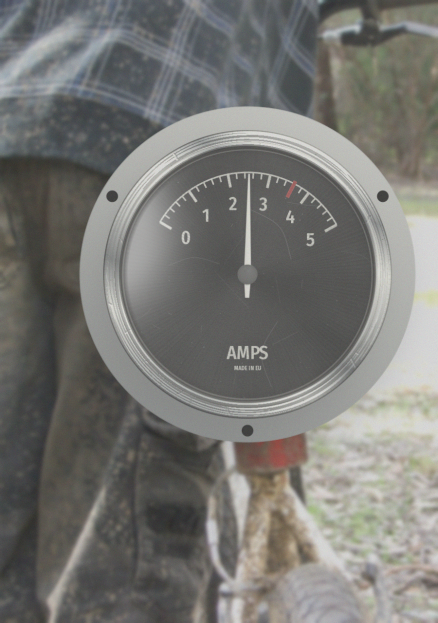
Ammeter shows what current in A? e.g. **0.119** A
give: **2.5** A
